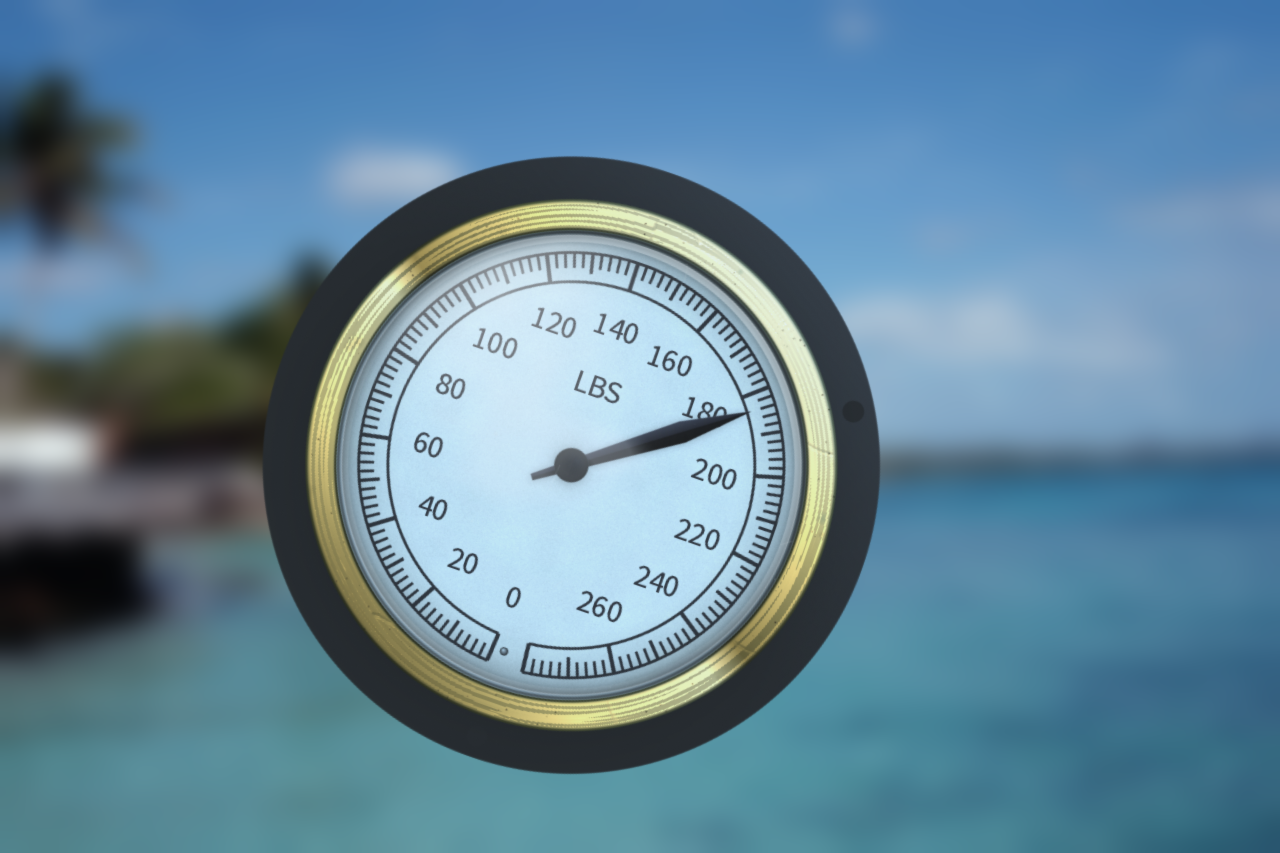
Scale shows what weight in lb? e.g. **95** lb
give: **184** lb
